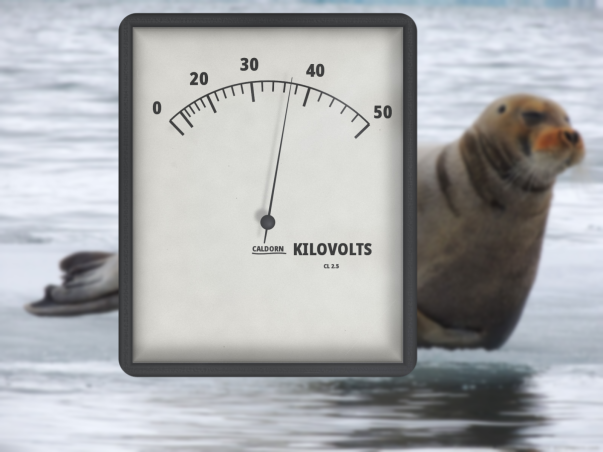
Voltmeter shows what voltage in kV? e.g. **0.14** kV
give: **37** kV
